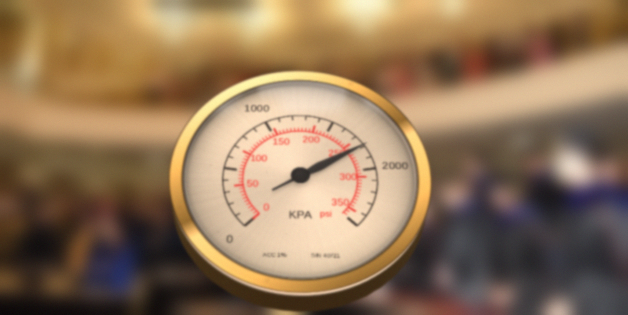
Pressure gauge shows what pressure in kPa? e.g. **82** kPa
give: **1800** kPa
